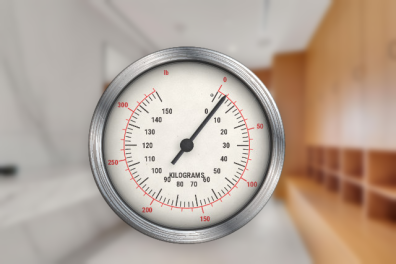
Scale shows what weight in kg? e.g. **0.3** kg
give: **4** kg
